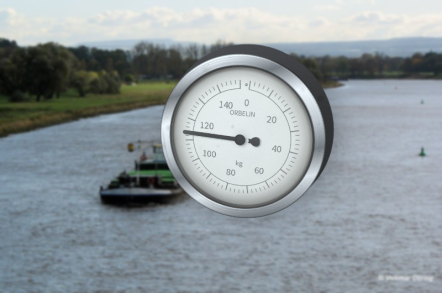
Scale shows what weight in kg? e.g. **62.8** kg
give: **114** kg
